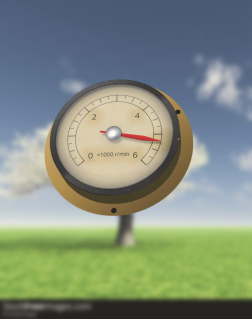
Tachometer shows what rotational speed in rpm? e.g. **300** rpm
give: **5250** rpm
